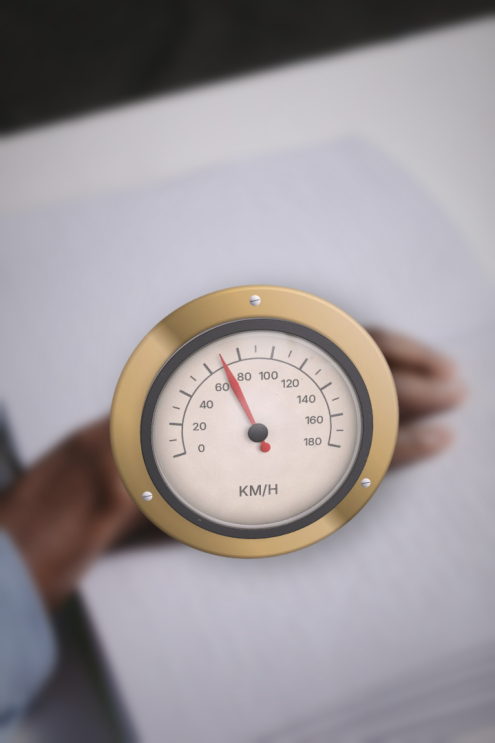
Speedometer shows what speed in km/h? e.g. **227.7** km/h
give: **70** km/h
